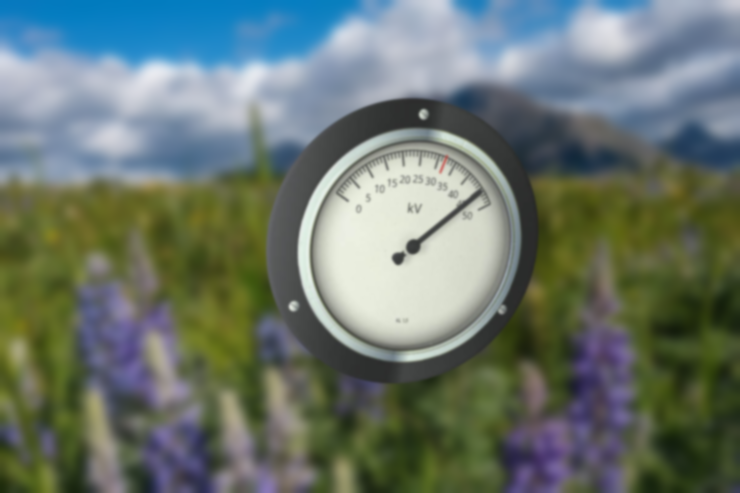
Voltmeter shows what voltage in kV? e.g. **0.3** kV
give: **45** kV
